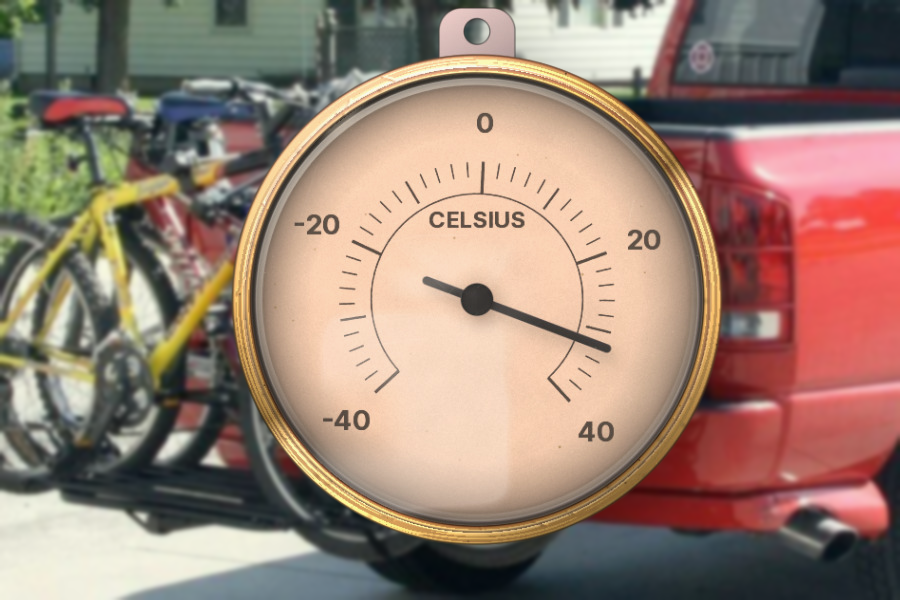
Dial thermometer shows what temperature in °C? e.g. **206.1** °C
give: **32** °C
